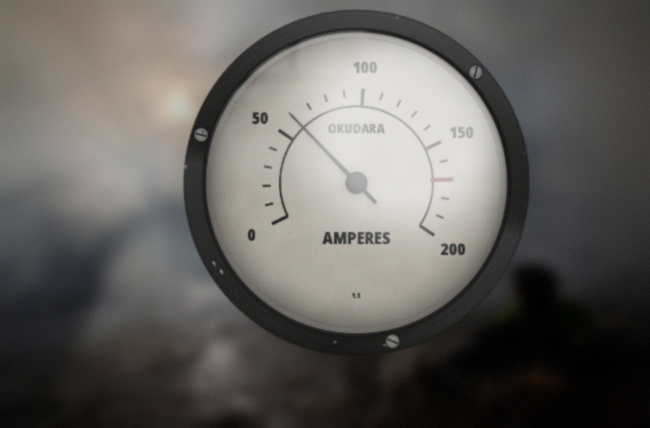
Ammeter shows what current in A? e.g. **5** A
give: **60** A
